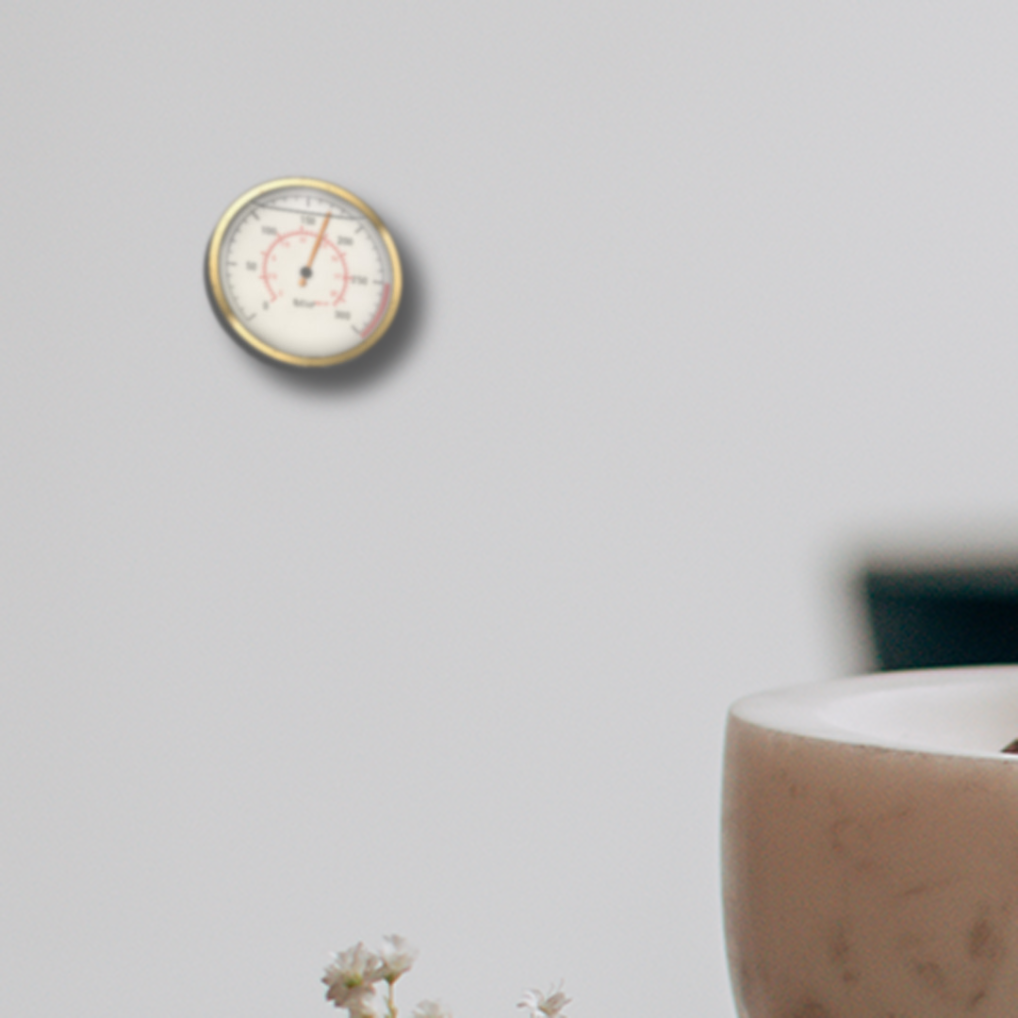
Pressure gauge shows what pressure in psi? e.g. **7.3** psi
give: **170** psi
